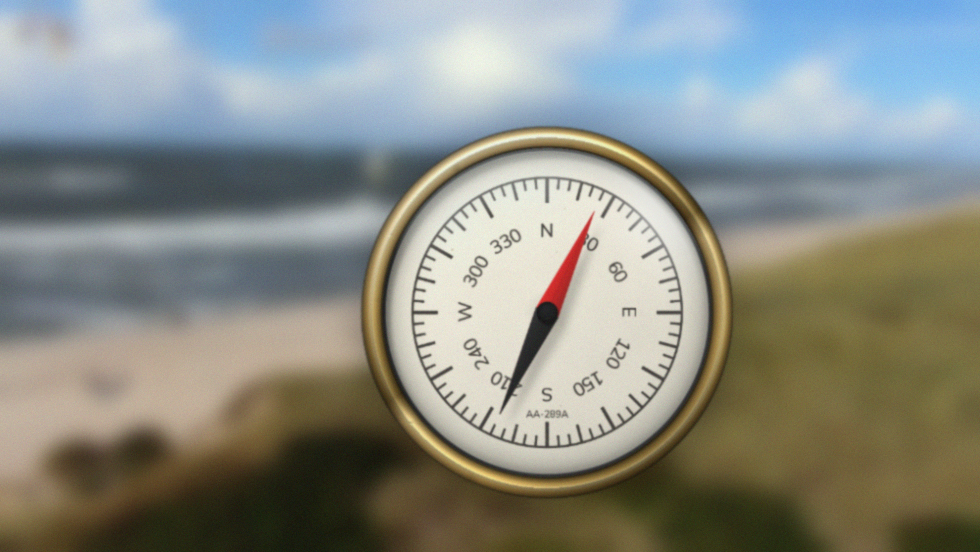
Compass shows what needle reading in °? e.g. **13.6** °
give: **25** °
